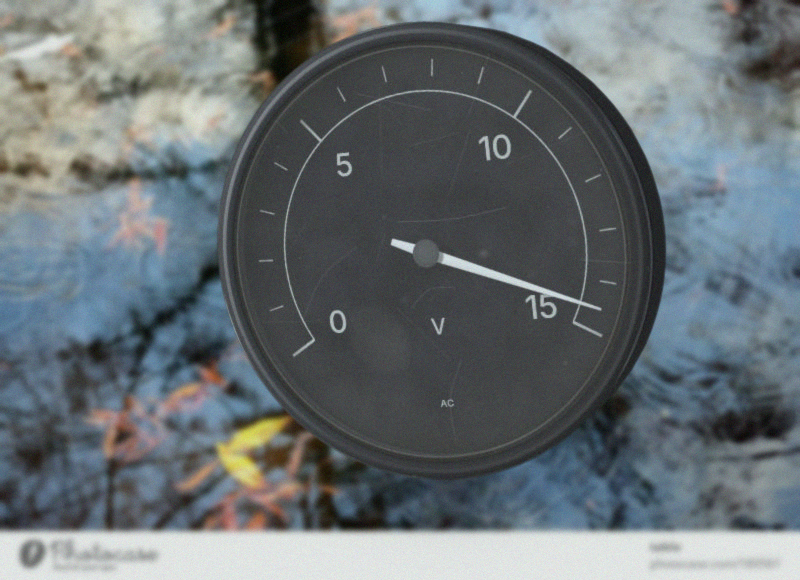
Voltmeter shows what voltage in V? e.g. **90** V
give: **14.5** V
